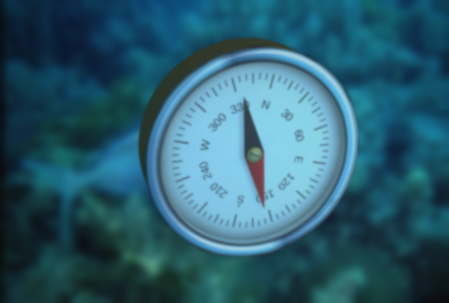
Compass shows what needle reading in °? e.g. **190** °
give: **155** °
